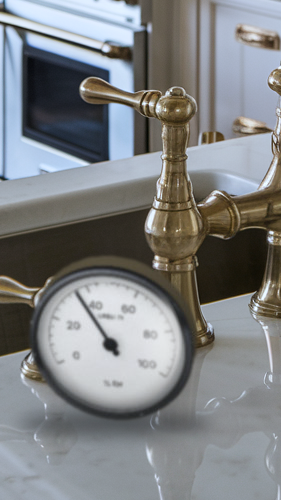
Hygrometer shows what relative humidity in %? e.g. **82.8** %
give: **36** %
